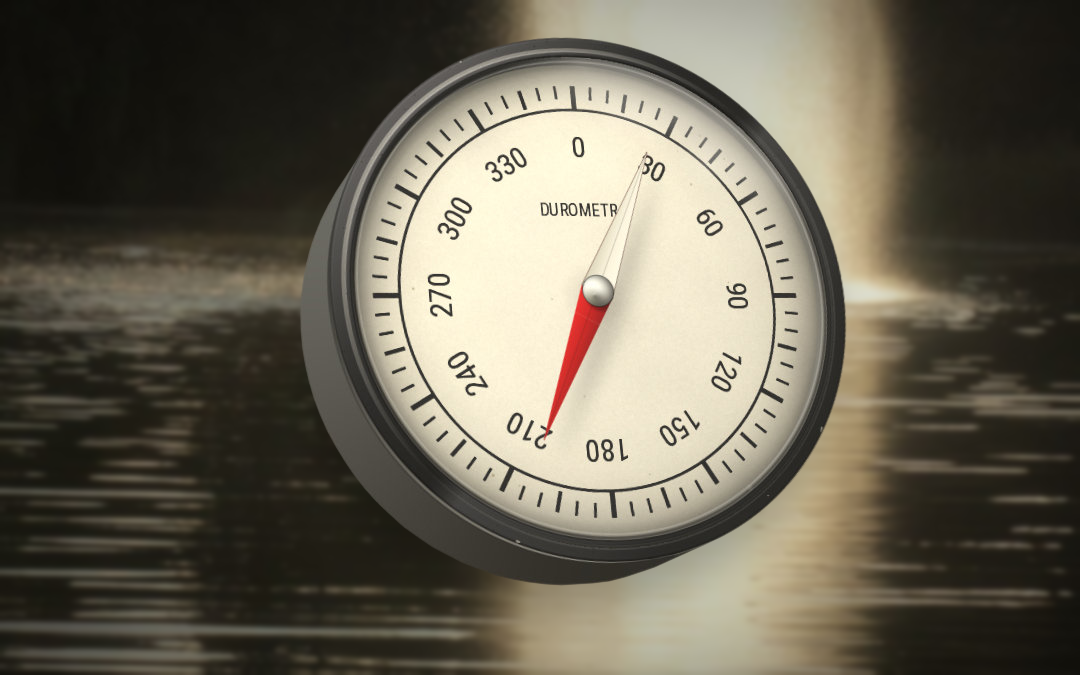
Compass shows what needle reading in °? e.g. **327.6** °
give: **205** °
